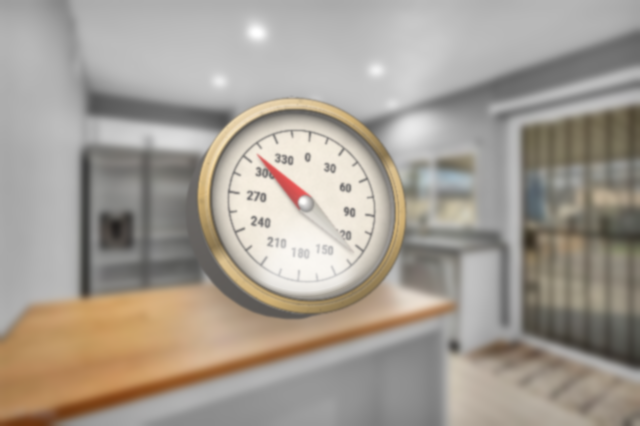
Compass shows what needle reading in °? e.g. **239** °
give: **307.5** °
